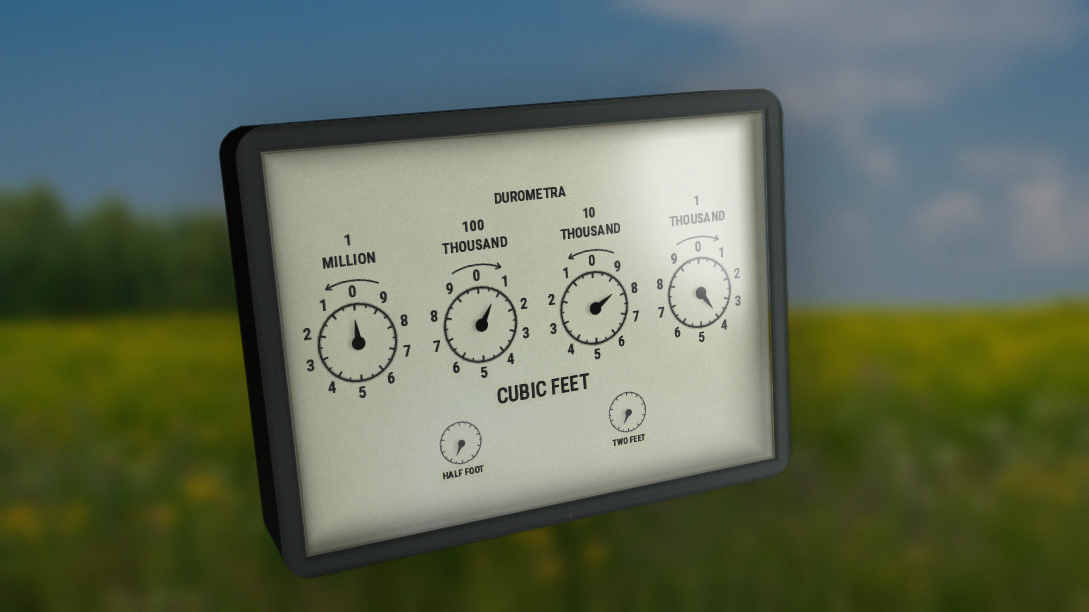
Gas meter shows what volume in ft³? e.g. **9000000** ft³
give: **8400** ft³
